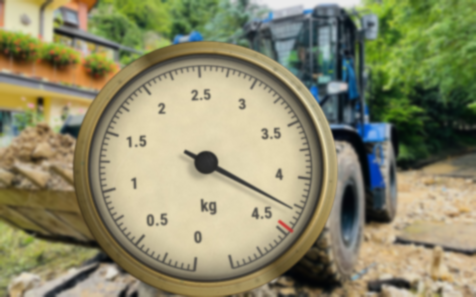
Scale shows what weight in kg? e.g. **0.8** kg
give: **4.3** kg
